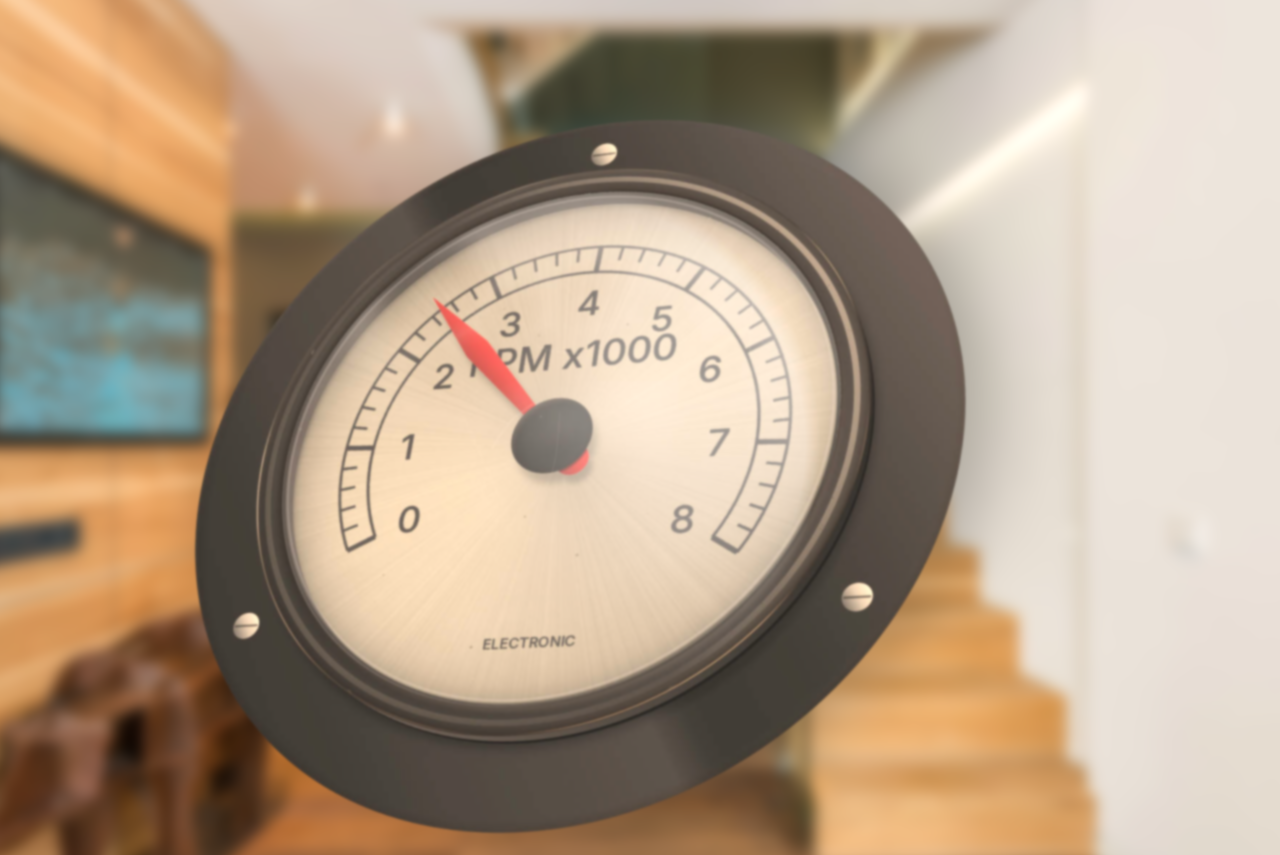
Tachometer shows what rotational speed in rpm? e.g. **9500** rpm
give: **2500** rpm
